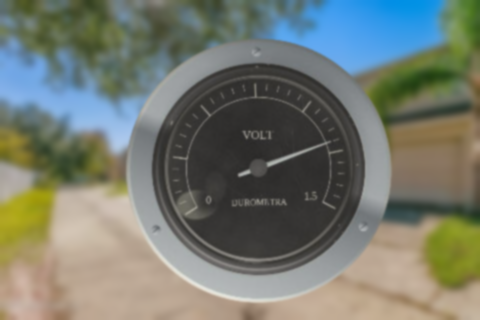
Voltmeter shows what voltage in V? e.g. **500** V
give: **1.2** V
